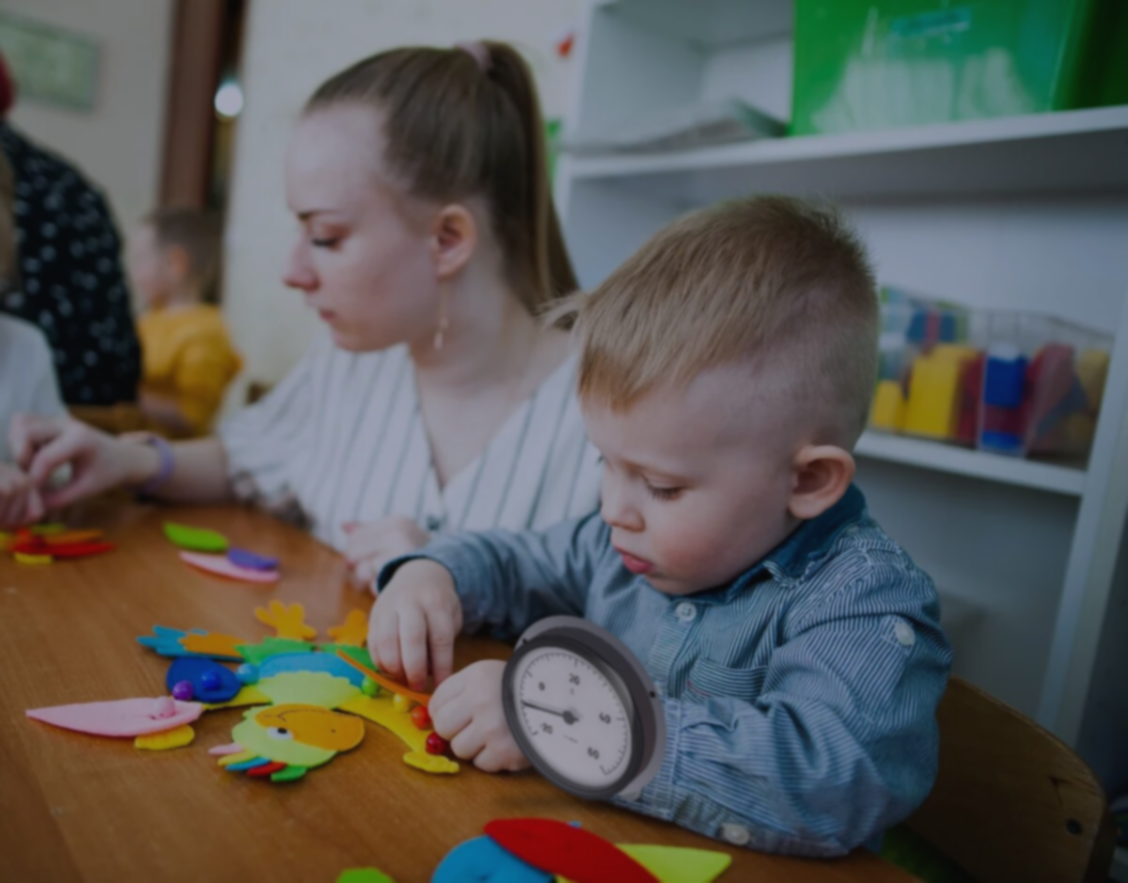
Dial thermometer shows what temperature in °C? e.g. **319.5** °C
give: **-10** °C
